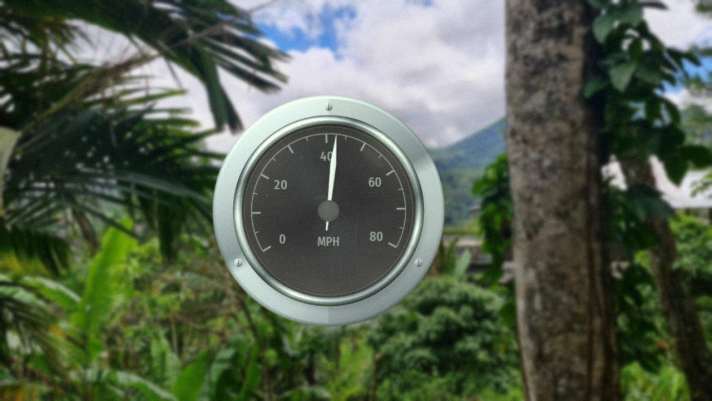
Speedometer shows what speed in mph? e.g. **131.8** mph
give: **42.5** mph
